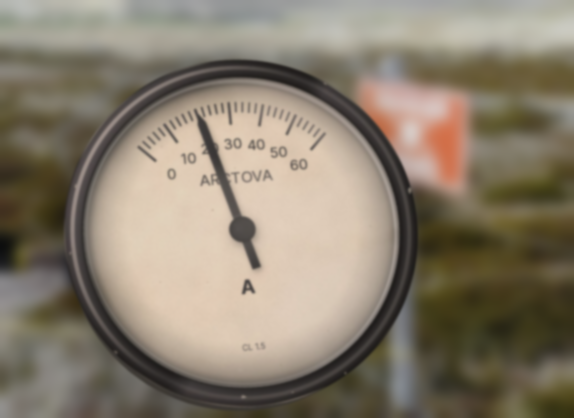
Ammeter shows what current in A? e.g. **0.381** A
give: **20** A
